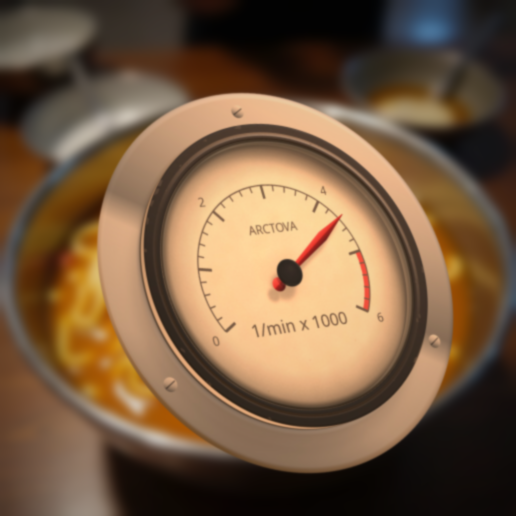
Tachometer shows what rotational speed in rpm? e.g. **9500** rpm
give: **4400** rpm
